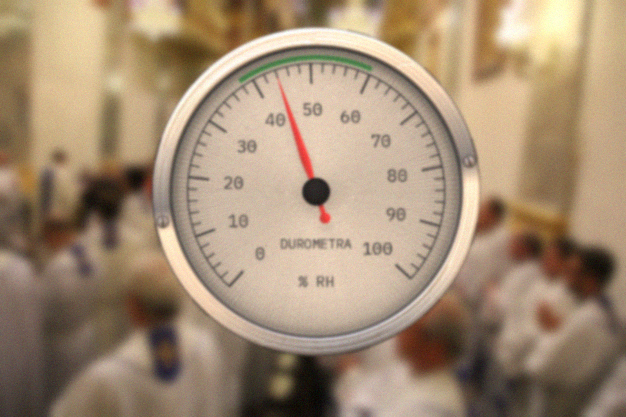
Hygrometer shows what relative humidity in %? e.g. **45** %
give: **44** %
